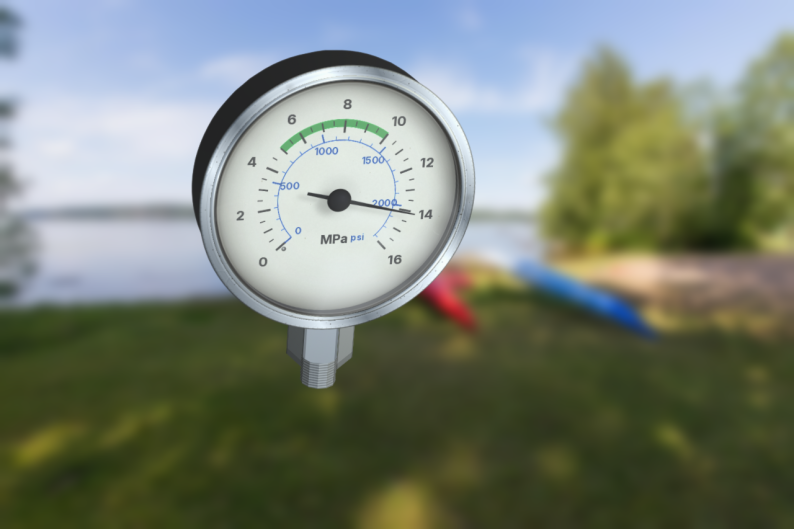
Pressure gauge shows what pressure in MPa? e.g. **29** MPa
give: **14** MPa
